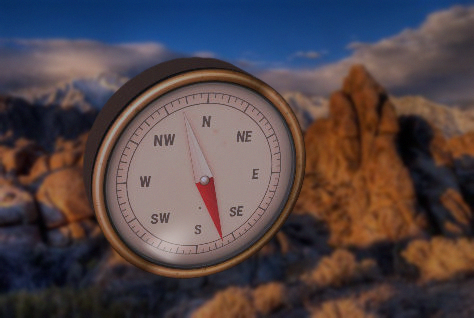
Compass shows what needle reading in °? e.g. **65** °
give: **160** °
